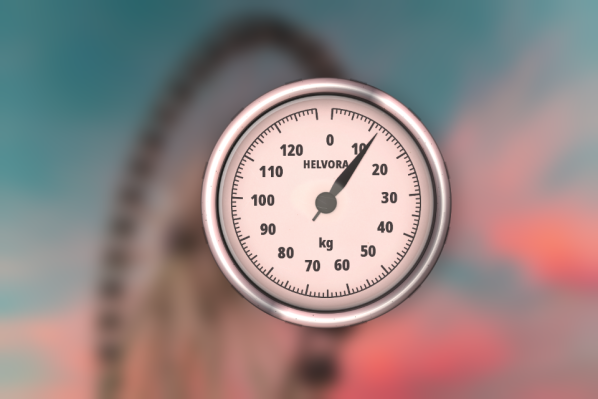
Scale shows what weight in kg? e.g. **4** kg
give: **12** kg
